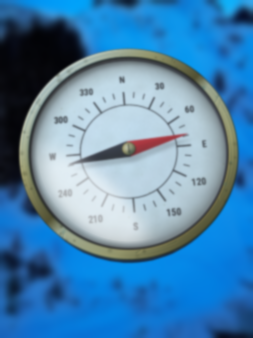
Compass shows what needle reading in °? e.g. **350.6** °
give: **80** °
